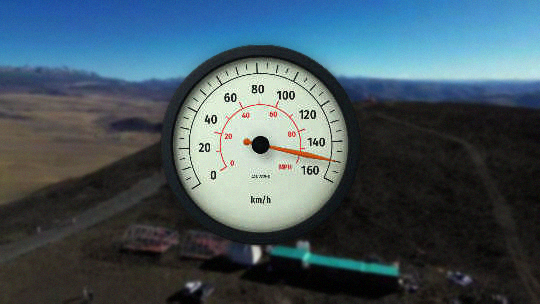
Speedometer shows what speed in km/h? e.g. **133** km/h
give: **150** km/h
